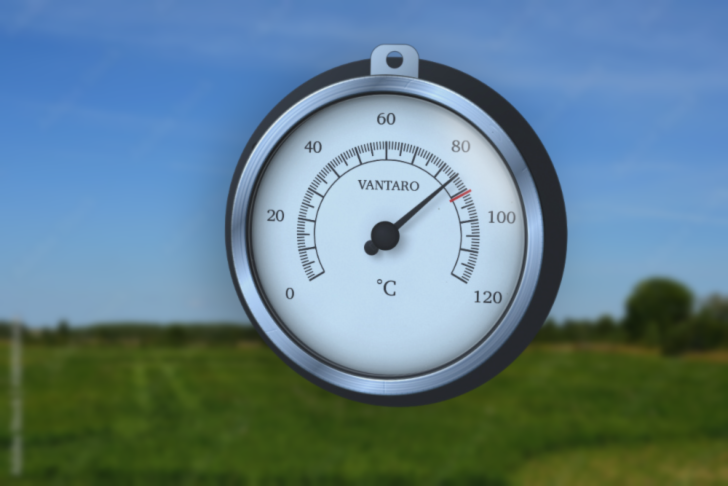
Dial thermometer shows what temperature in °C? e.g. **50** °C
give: **85** °C
